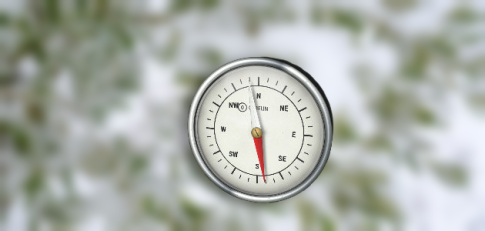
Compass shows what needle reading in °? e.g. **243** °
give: **170** °
